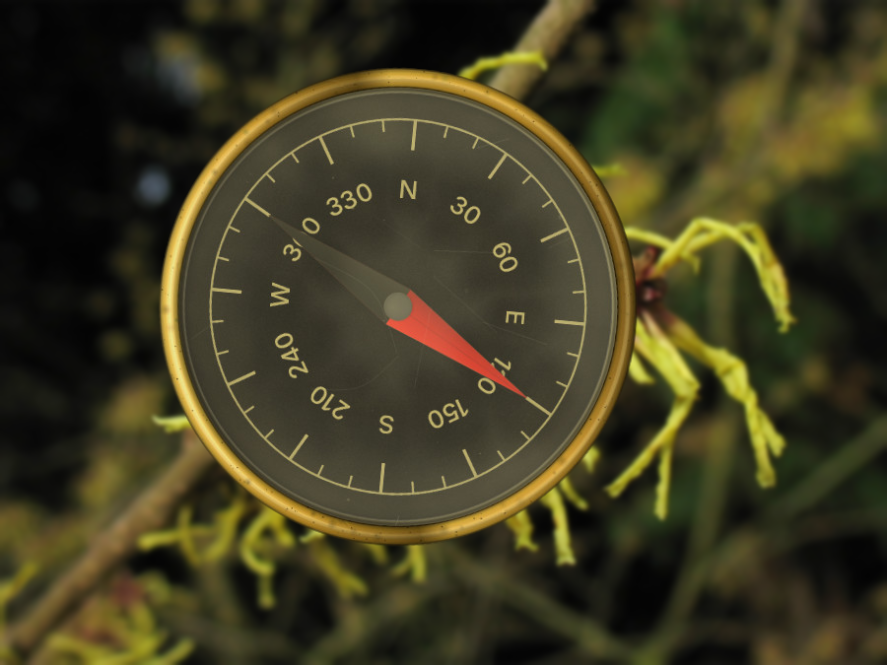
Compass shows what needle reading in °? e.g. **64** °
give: **120** °
